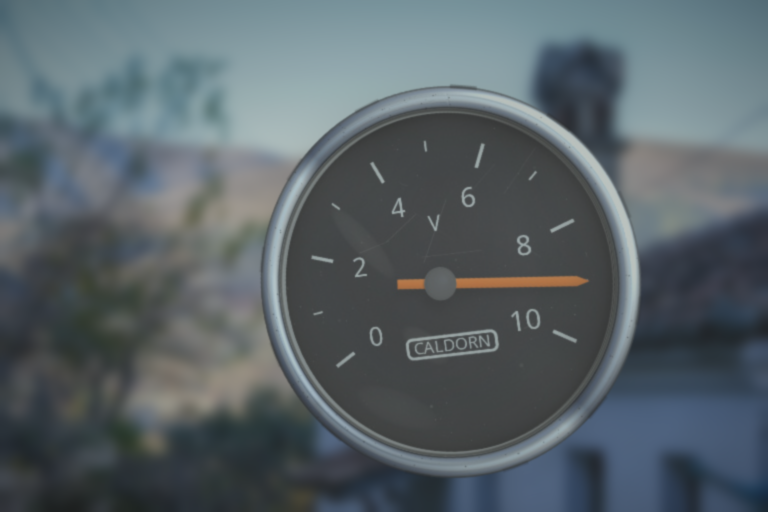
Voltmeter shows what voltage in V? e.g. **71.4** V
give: **9** V
